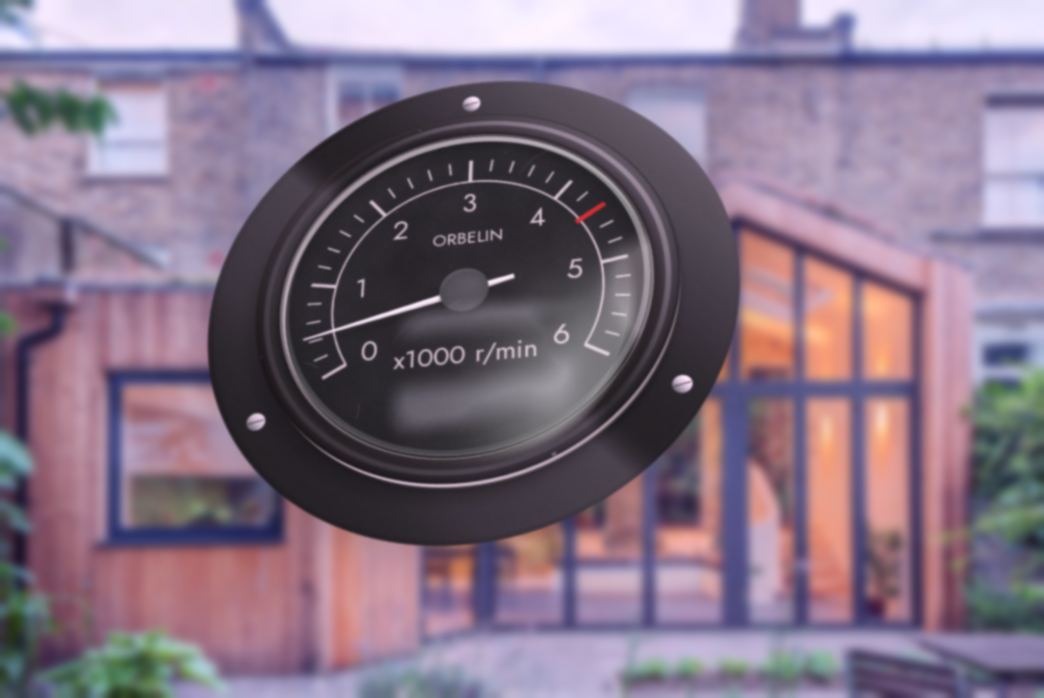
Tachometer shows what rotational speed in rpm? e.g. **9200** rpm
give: **400** rpm
